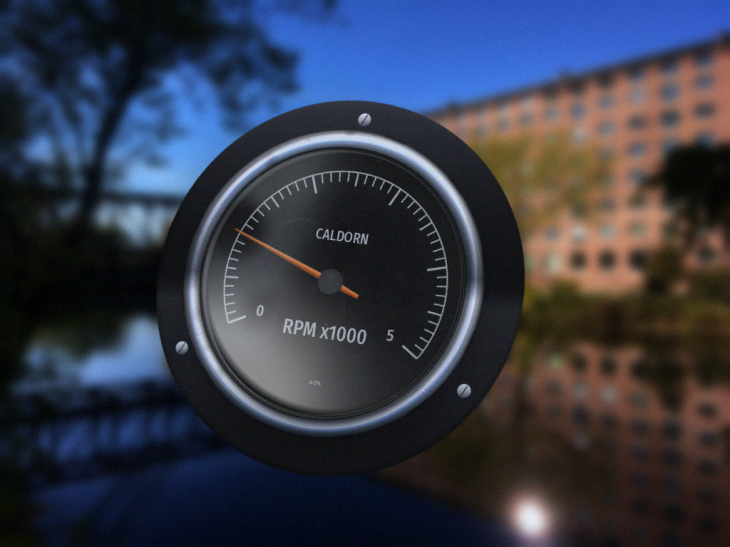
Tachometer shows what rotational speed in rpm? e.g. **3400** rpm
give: **1000** rpm
